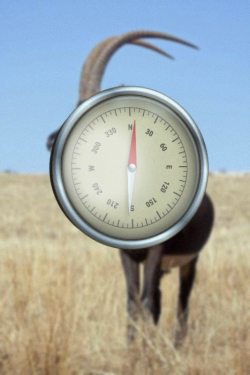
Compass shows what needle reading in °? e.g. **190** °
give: **5** °
